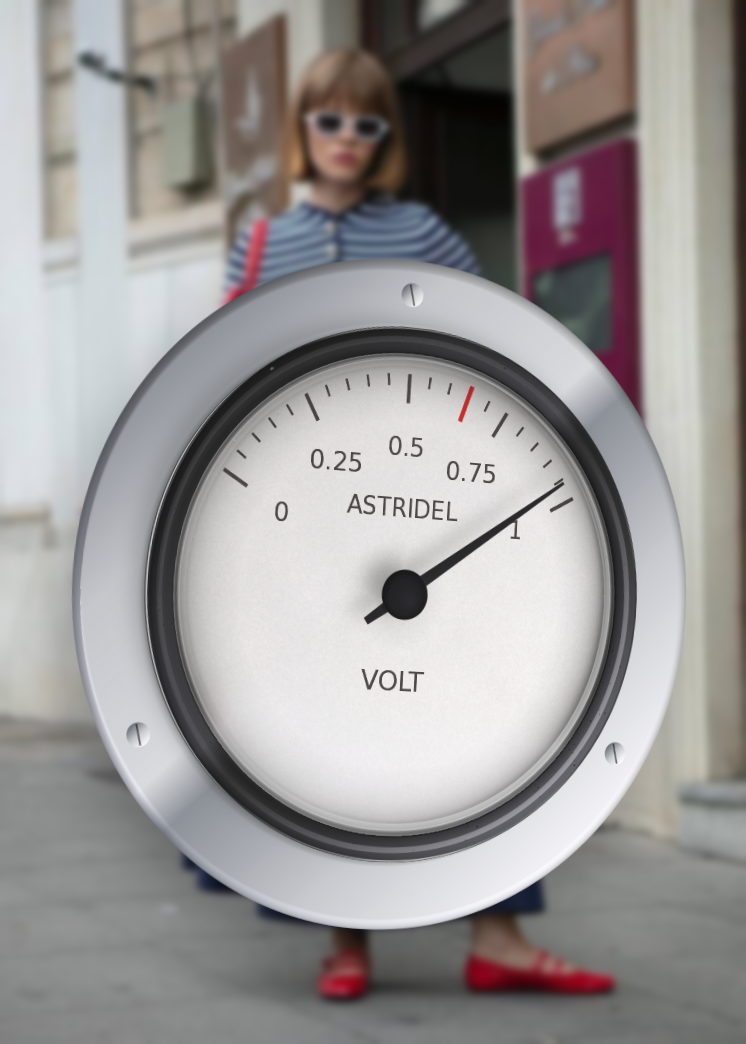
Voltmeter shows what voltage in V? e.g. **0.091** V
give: **0.95** V
